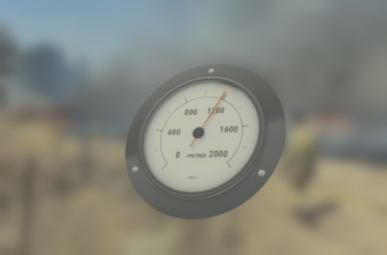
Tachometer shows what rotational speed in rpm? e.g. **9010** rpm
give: **1200** rpm
